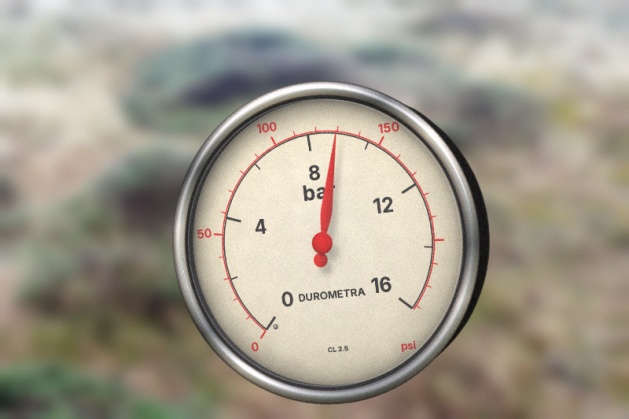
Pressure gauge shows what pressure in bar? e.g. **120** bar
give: **9** bar
